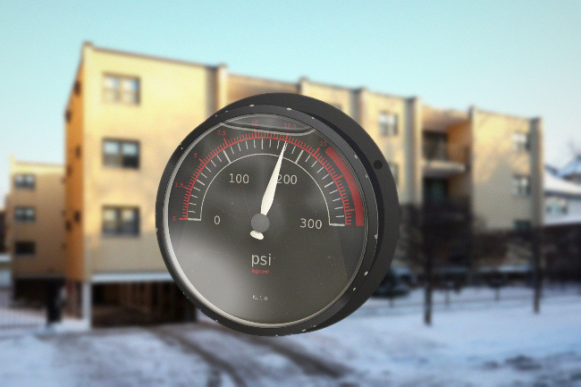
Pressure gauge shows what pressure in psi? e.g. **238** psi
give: **180** psi
